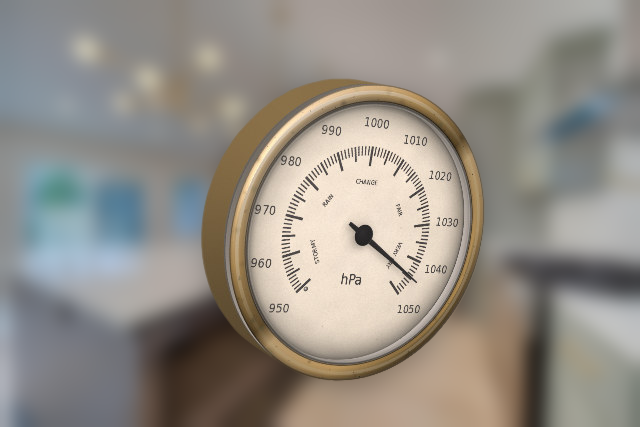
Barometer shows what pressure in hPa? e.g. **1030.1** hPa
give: **1045** hPa
